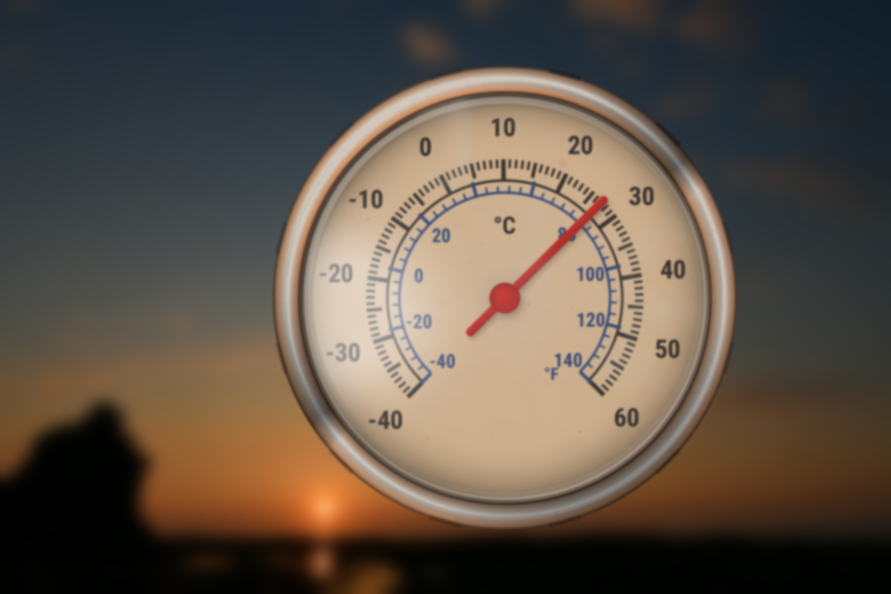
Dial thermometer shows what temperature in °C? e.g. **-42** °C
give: **27** °C
